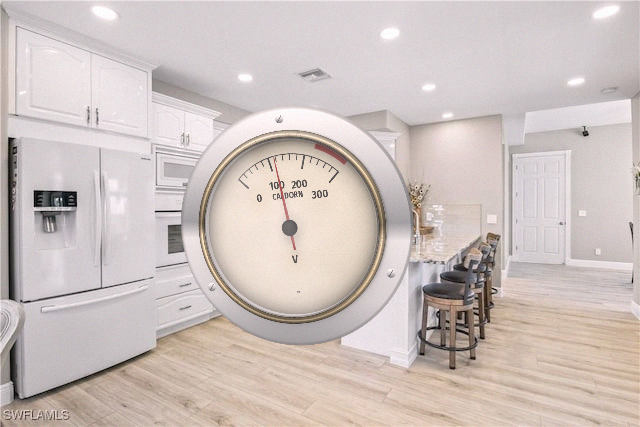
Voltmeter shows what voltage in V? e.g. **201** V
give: **120** V
